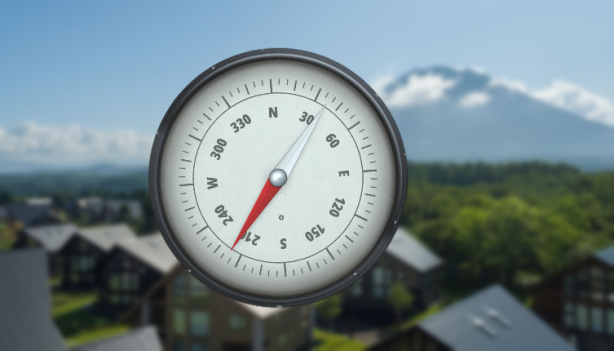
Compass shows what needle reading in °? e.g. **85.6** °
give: **217.5** °
